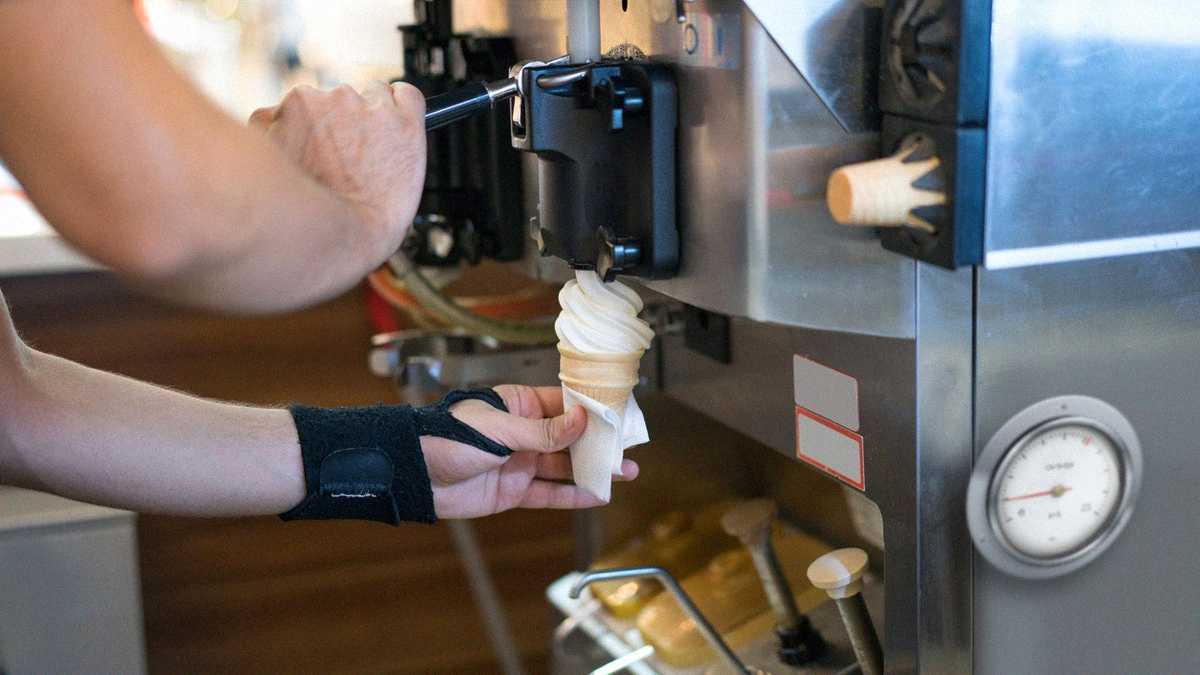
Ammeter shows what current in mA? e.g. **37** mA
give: **2.5** mA
